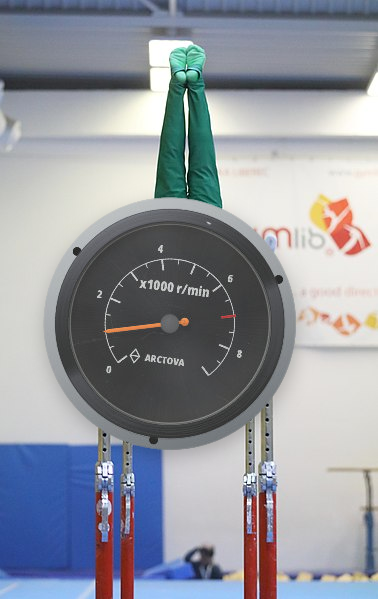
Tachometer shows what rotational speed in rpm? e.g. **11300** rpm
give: **1000** rpm
